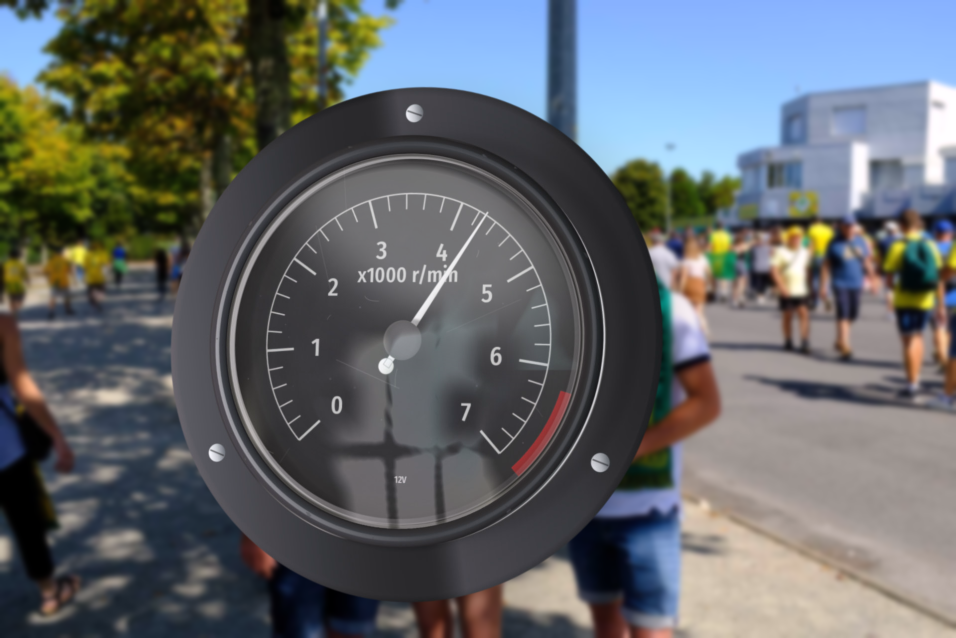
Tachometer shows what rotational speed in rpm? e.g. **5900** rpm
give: **4300** rpm
